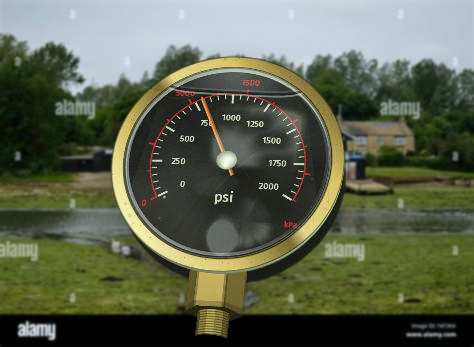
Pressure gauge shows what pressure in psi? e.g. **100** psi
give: **800** psi
